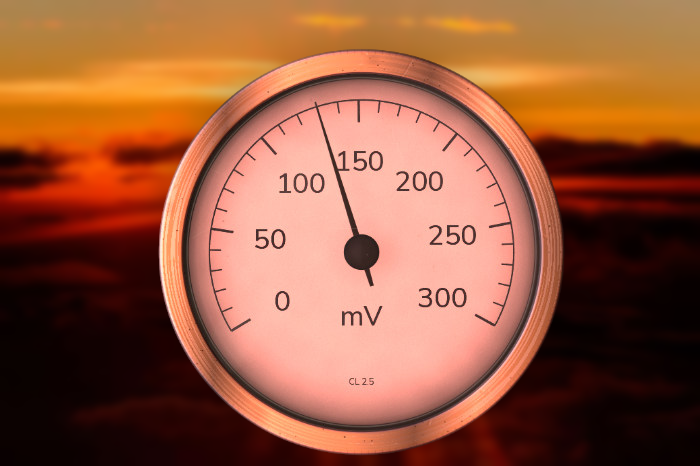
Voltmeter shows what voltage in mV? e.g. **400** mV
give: **130** mV
